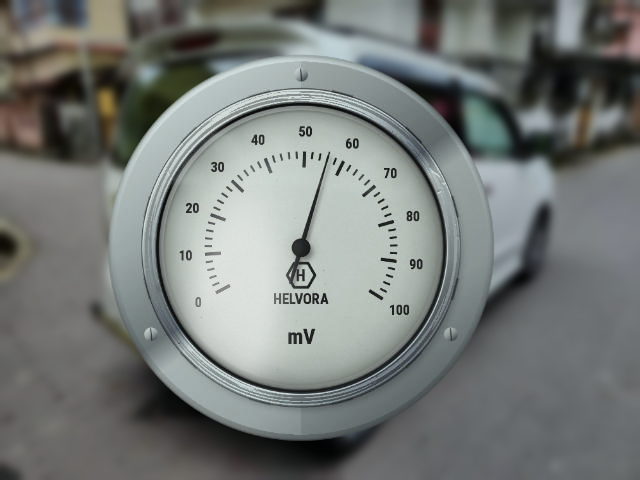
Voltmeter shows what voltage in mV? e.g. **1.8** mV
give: **56** mV
